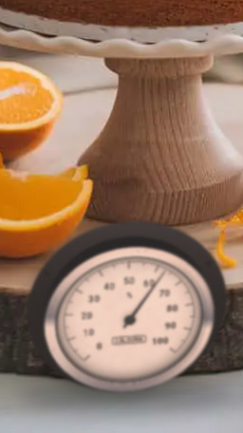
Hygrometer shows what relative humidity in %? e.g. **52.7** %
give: **62.5** %
